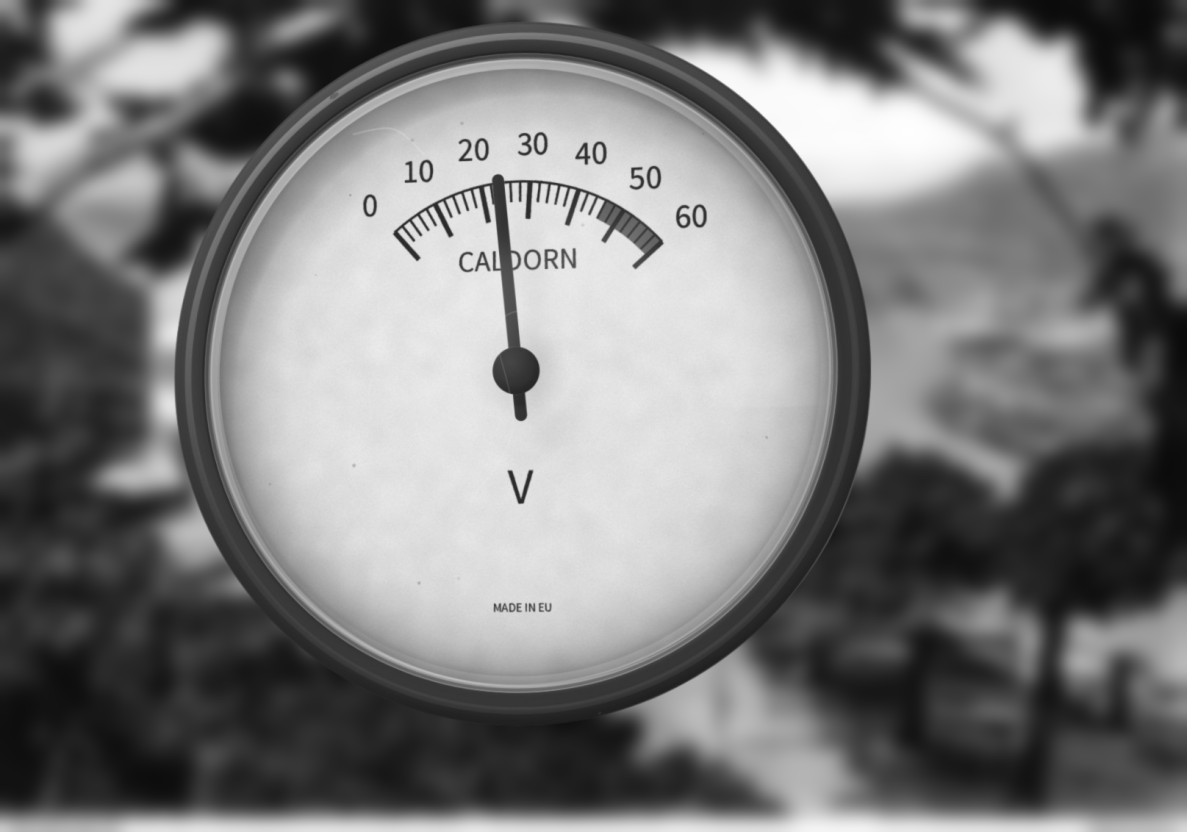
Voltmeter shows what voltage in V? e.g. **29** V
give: **24** V
